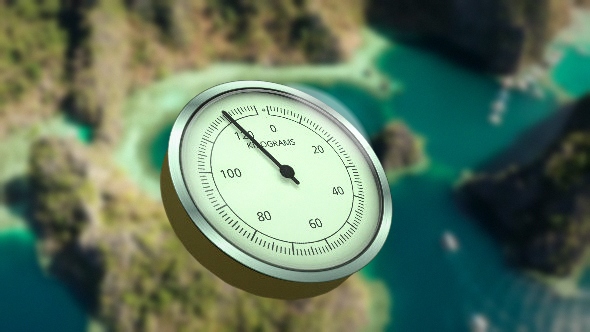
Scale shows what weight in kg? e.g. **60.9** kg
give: **120** kg
